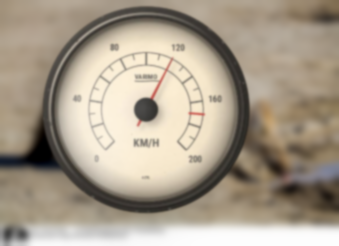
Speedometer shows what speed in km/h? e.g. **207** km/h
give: **120** km/h
